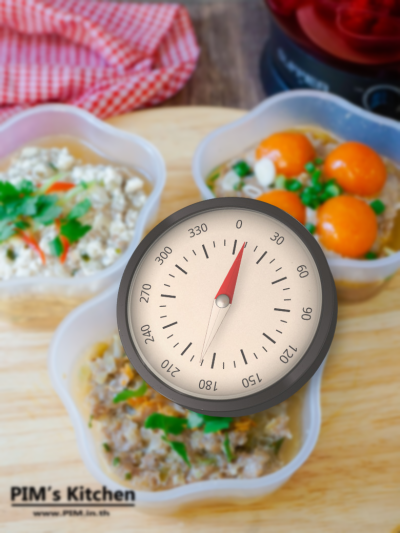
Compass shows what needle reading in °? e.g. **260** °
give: **10** °
